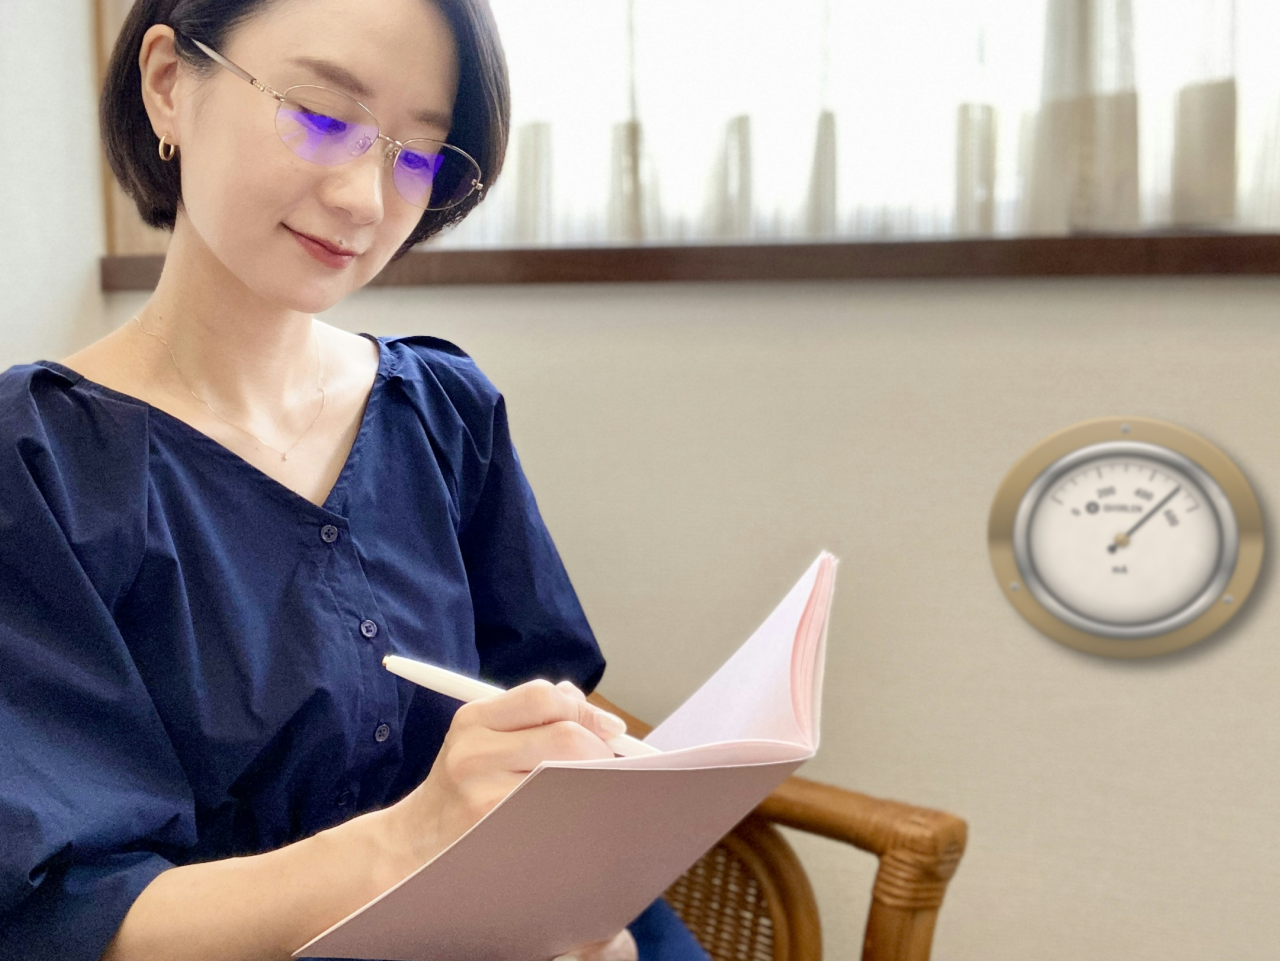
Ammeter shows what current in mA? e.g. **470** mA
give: **500** mA
